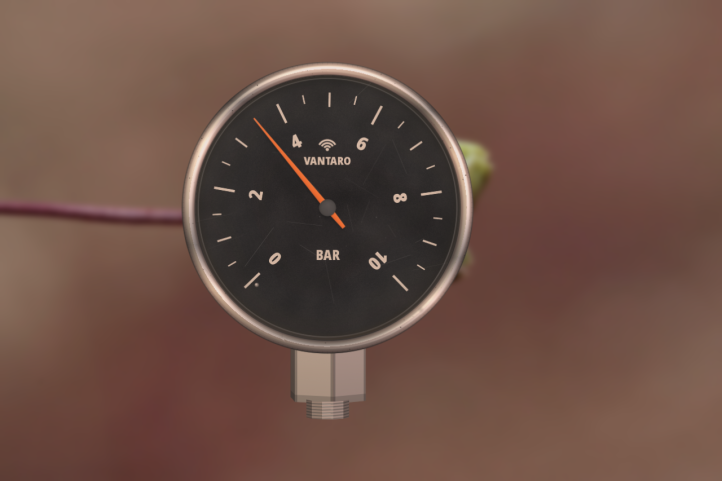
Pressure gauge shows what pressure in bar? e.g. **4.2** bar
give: **3.5** bar
